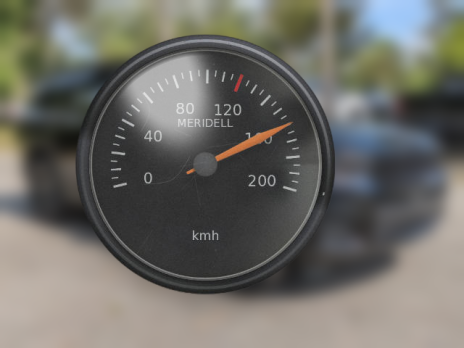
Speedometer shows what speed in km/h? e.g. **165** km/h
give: **160** km/h
